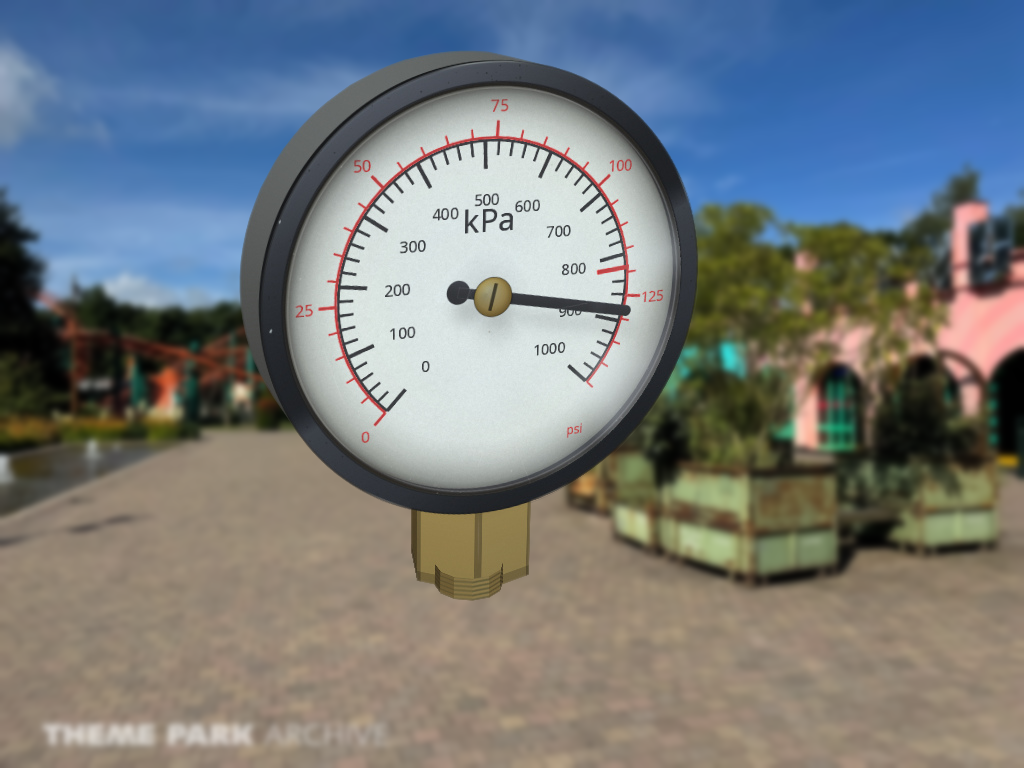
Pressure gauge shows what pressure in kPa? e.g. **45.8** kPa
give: **880** kPa
